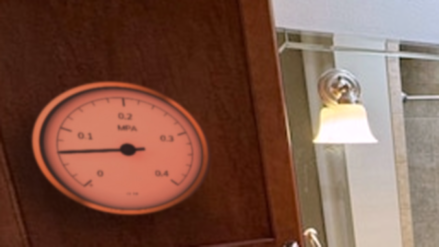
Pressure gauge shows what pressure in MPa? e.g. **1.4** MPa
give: **0.06** MPa
